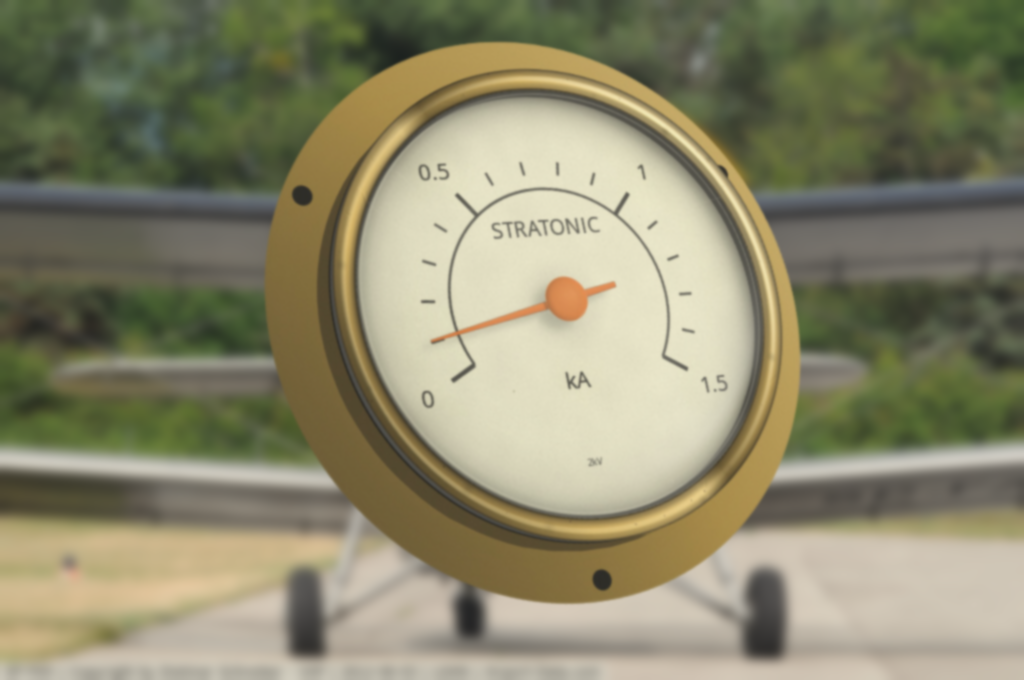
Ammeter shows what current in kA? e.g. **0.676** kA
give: **0.1** kA
